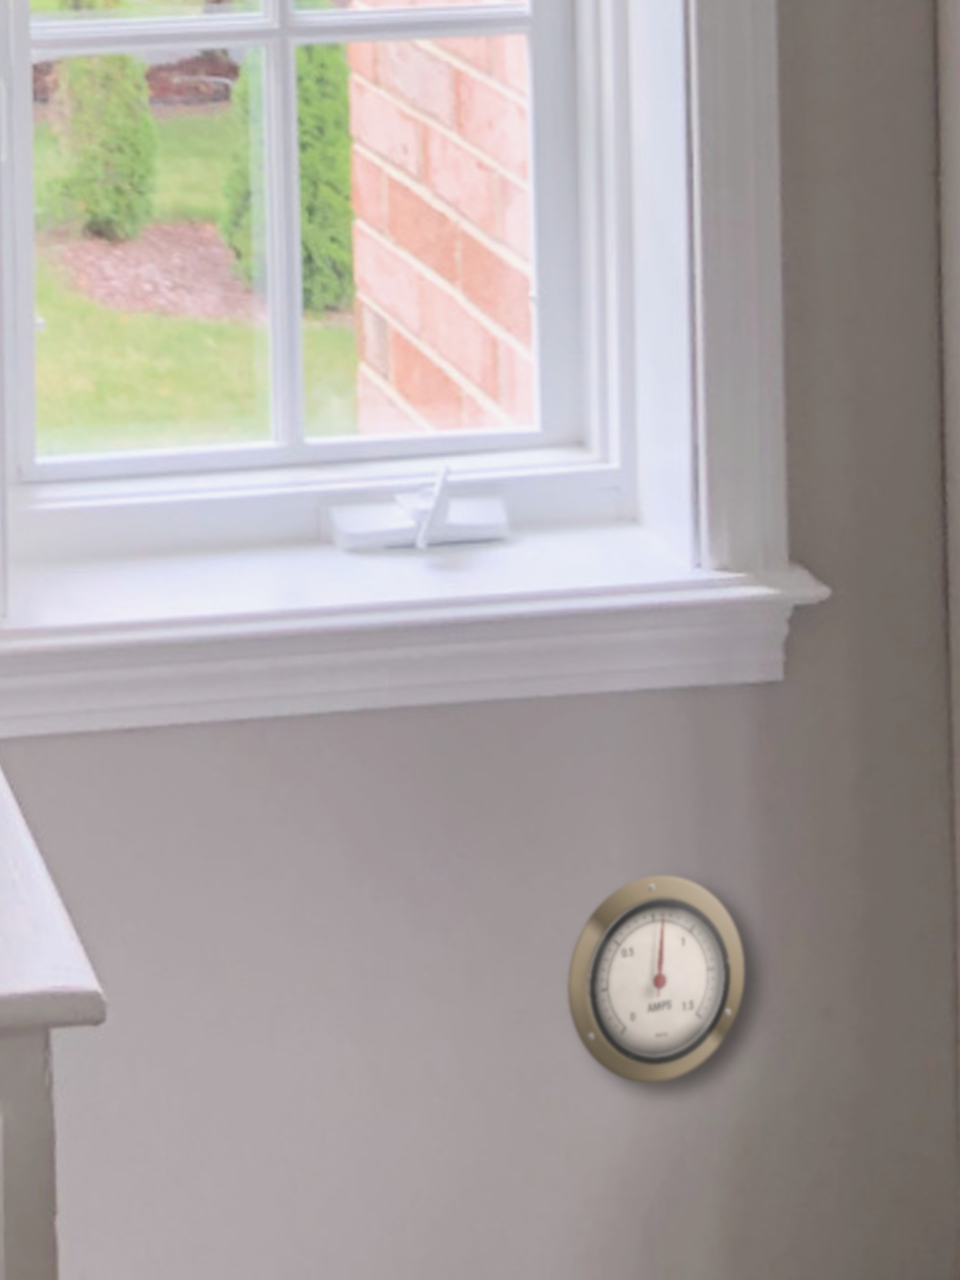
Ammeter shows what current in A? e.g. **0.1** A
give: **0.8** A
